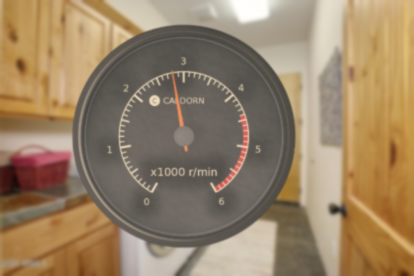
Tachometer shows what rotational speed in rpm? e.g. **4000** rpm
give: **2800** rpm
